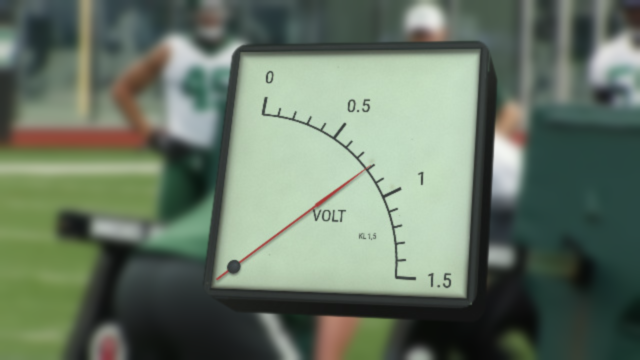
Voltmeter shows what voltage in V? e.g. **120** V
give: **0.8** V
